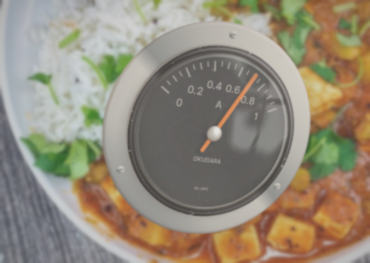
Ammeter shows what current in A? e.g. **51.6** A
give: **0.7** A
